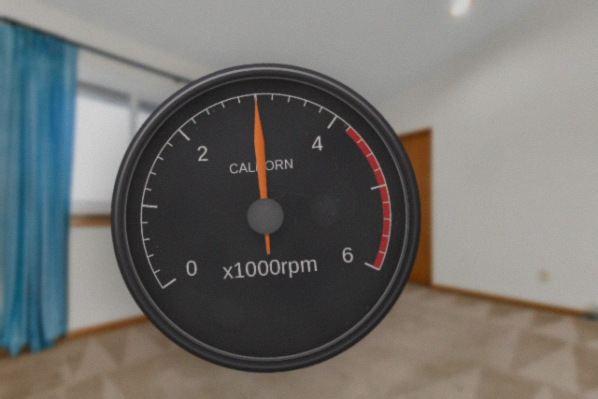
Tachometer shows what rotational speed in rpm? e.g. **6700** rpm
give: **3000** rpm
